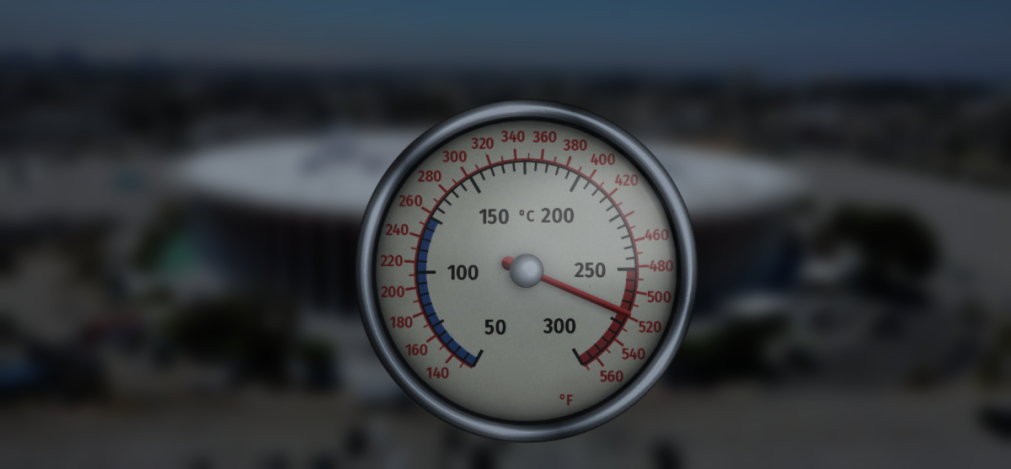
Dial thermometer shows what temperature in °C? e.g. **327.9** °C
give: **270** °C
